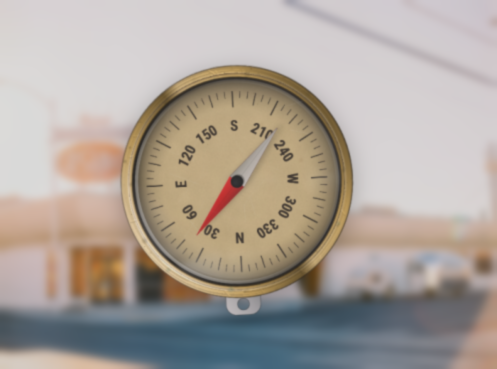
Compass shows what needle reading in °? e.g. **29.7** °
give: **40** °
